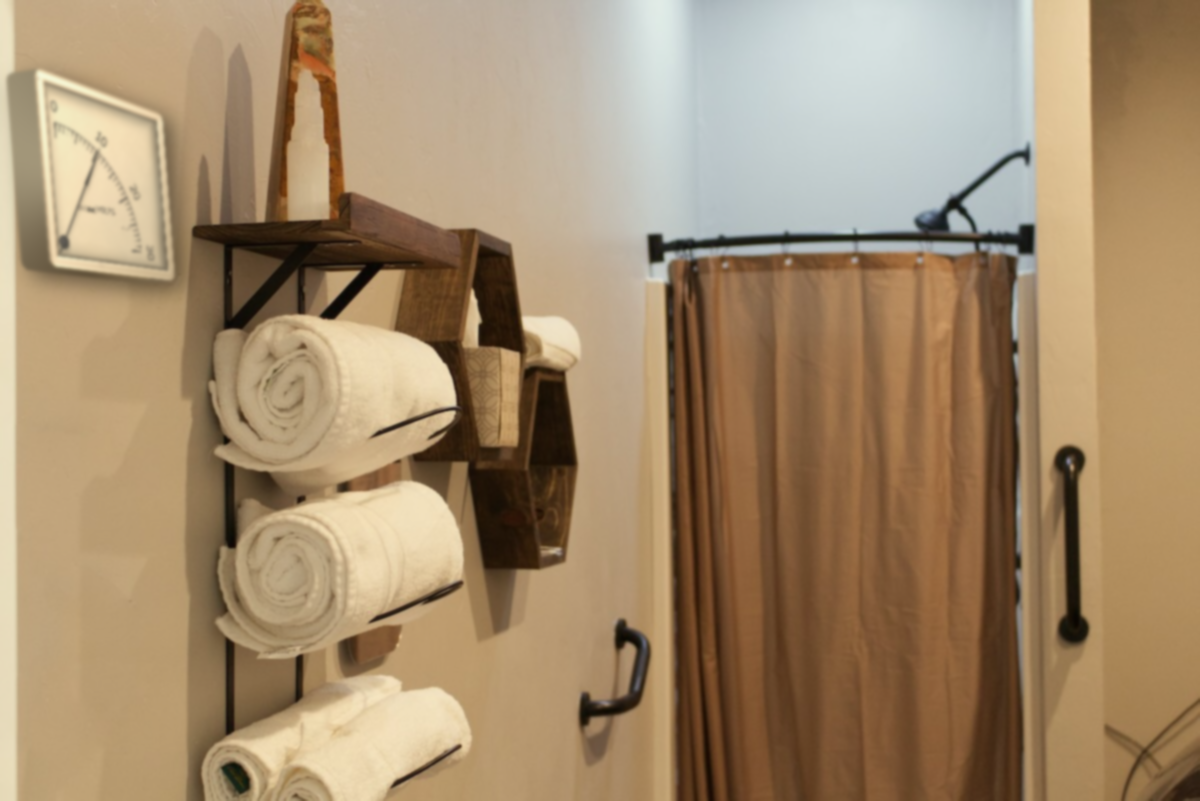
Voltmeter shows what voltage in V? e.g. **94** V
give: **10** V
